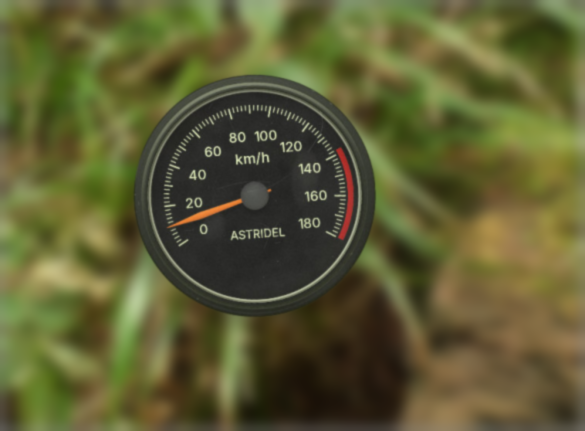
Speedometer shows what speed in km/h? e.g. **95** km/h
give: **10** km/h
